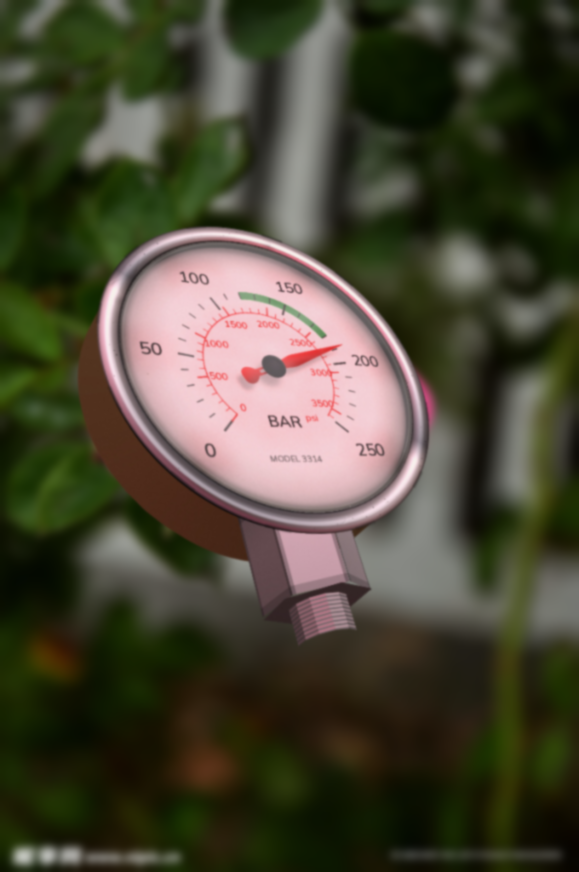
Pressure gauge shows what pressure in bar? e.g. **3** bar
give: **190** bar
